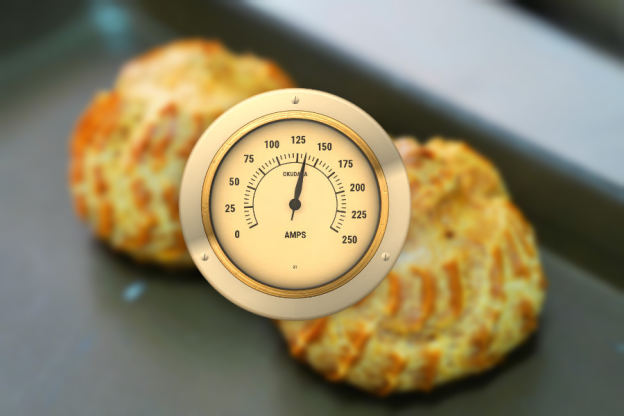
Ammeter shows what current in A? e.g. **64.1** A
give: **135** A
